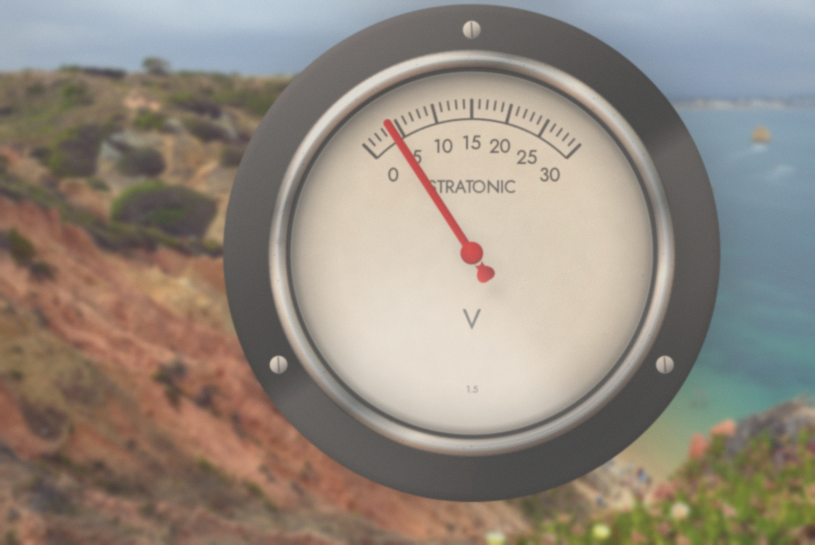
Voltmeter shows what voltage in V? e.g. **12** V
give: **4** V
